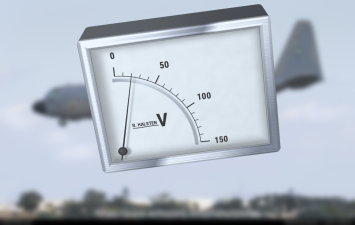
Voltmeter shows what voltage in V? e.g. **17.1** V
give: **20** V
